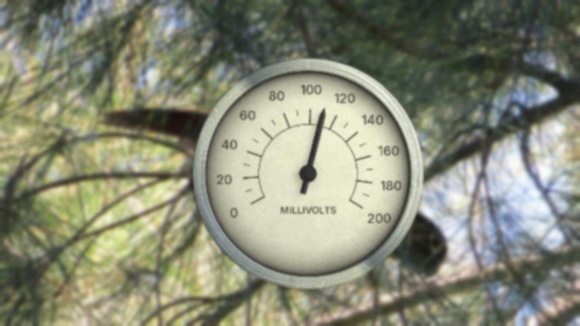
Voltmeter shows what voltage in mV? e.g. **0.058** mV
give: **110** mV
